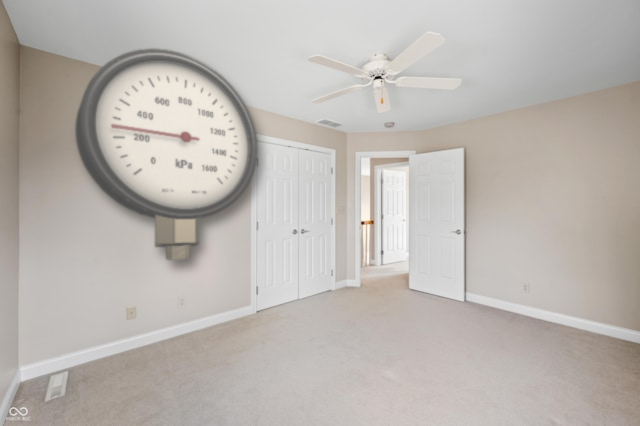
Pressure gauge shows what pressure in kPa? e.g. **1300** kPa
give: **250** kPa
